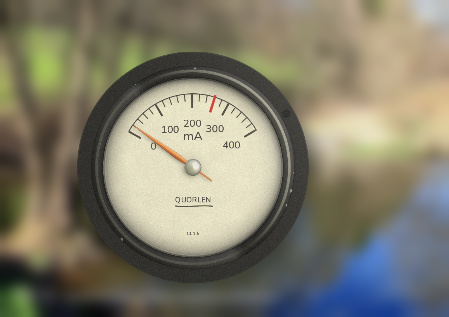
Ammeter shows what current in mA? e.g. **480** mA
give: **20** mA
